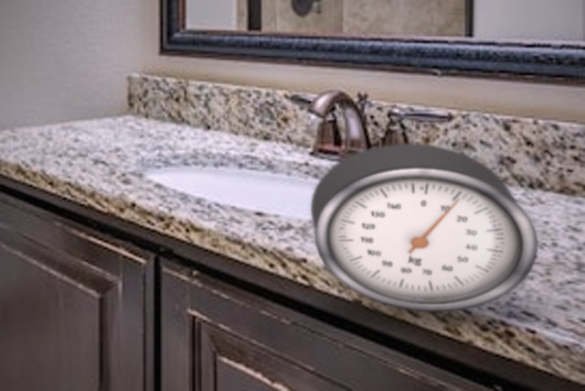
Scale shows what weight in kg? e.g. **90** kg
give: **10** kg
